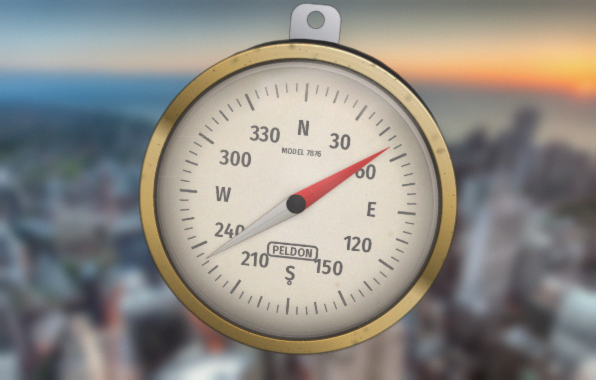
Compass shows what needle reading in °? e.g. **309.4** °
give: **52.5** °
